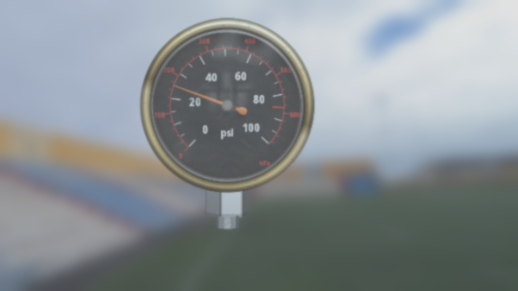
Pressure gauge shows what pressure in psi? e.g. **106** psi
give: **25** psi
